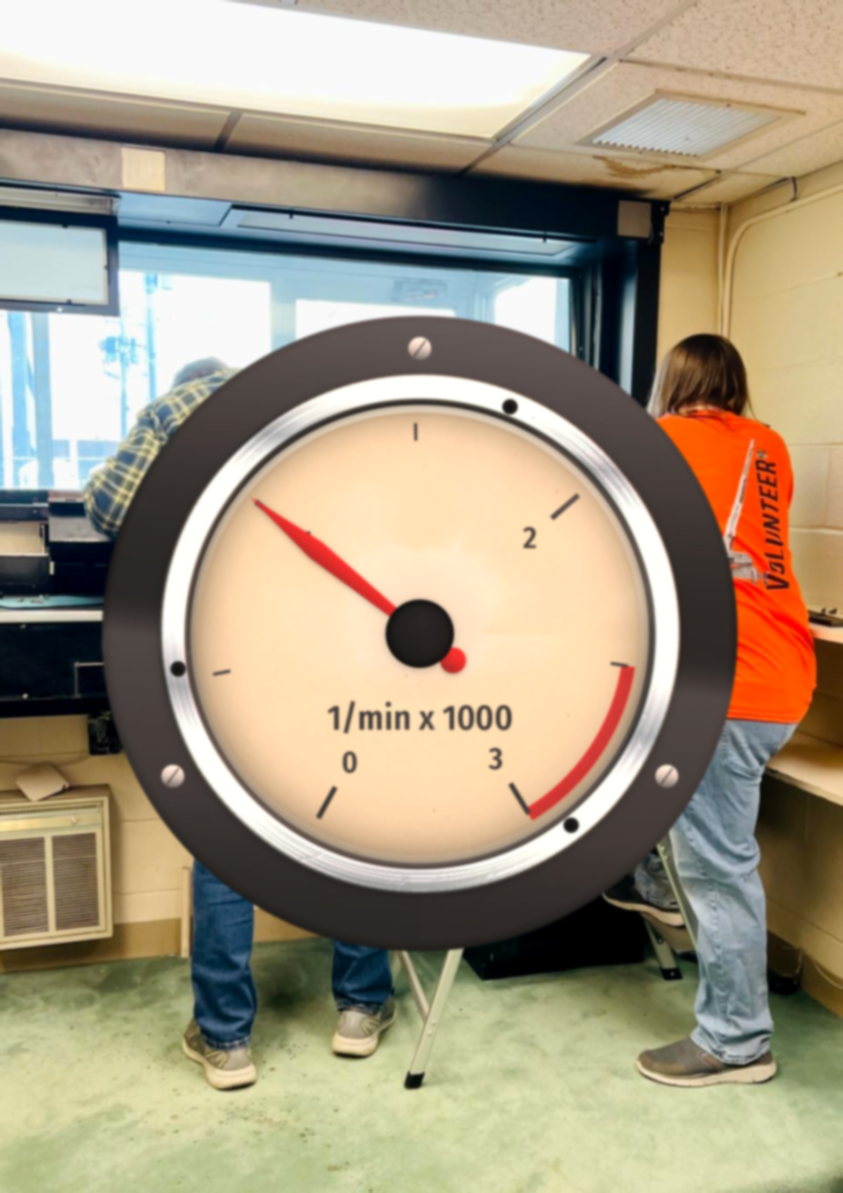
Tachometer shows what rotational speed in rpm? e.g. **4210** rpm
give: **1000** rpm
